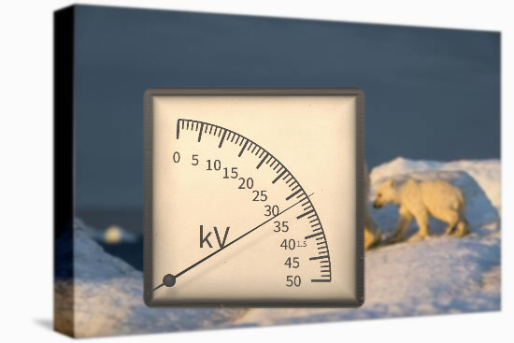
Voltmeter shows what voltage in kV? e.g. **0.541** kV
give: **32** kV
